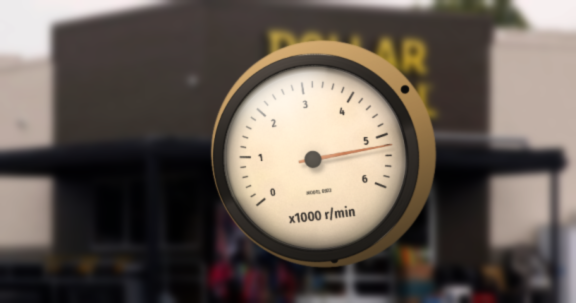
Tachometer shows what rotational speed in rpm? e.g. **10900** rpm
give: **5200** rpm
